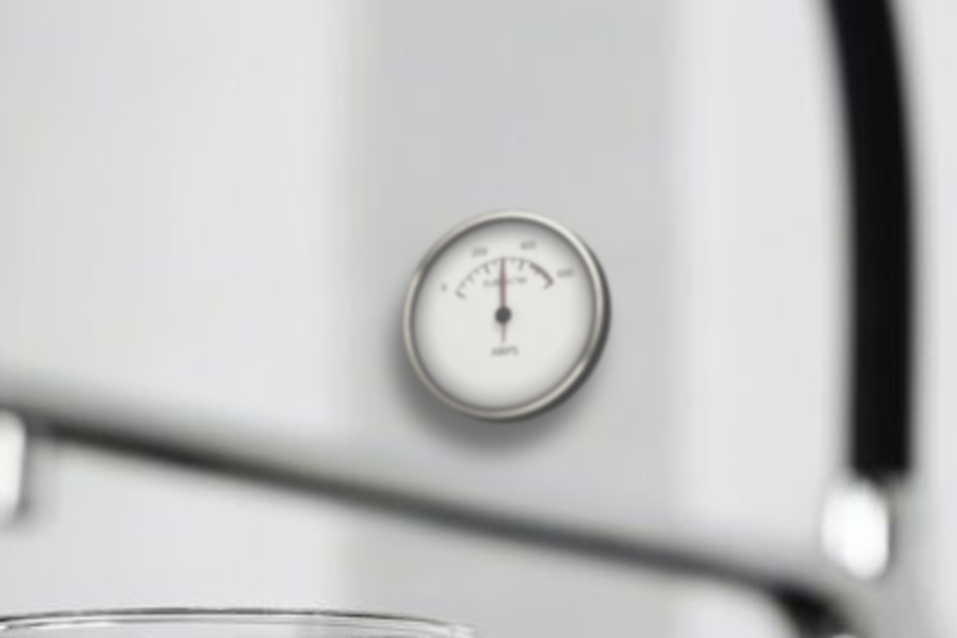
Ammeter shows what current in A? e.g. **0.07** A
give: **300** A
